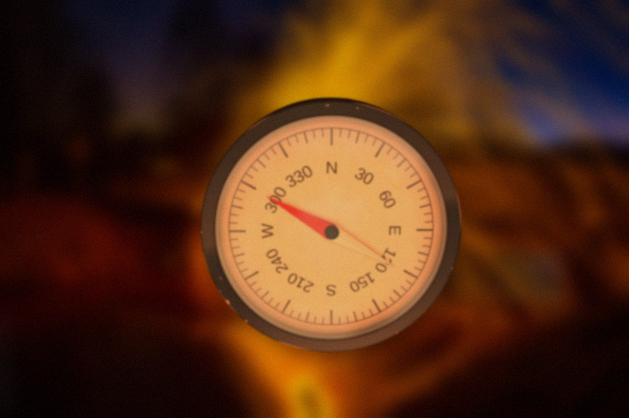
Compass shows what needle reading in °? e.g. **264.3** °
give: **300** °
